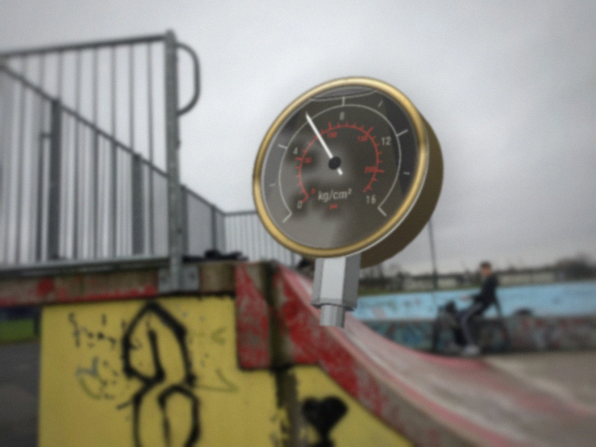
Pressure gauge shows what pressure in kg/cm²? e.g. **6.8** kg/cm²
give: **6** kg/cm²
